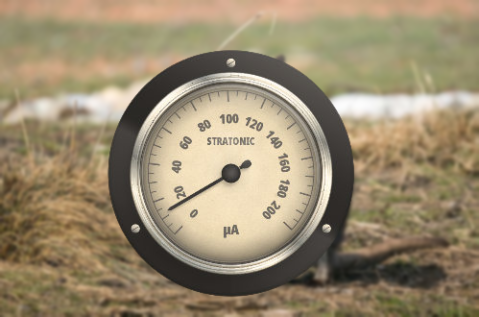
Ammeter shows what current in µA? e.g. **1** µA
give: **12.5** µA
